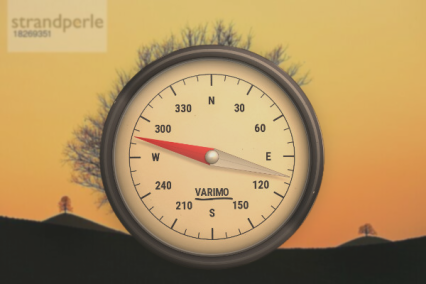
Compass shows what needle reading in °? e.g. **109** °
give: **285** °
